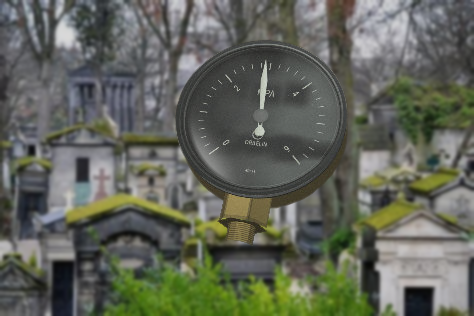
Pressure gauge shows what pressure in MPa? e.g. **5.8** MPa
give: **2.9** MPa
